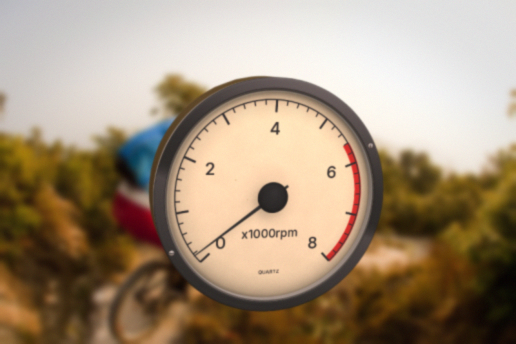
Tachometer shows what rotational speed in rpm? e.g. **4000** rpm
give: **200** rpm
